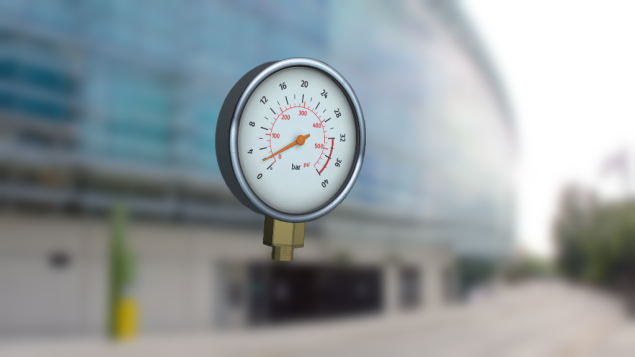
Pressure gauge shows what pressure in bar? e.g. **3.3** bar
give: **2** bar
